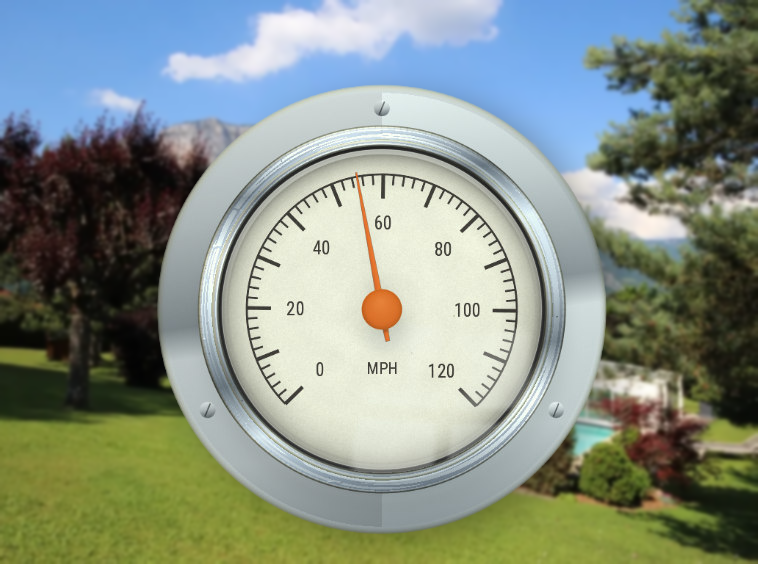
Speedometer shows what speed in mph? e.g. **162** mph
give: **55** mph
